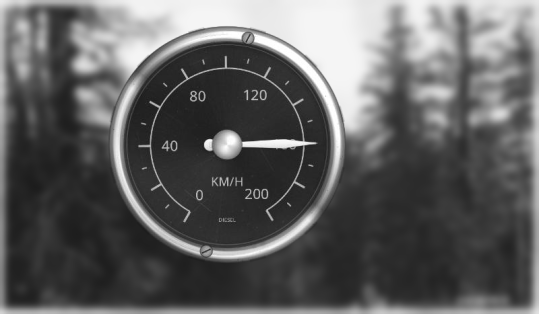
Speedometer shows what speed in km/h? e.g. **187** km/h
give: **160** km/h
